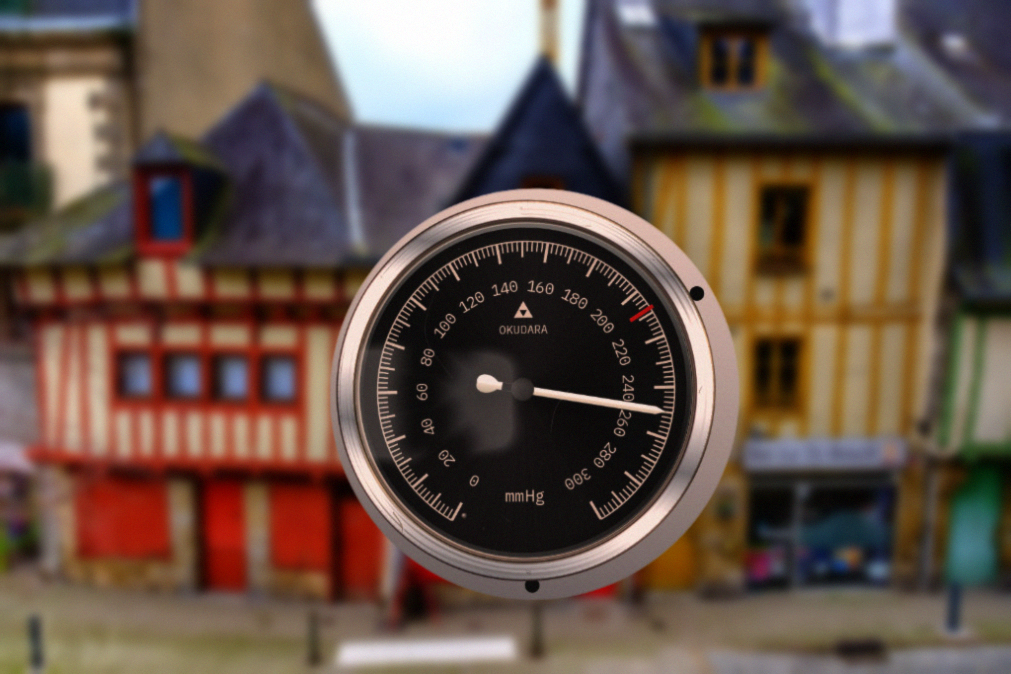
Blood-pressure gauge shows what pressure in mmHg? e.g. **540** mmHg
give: **250** mmHg
